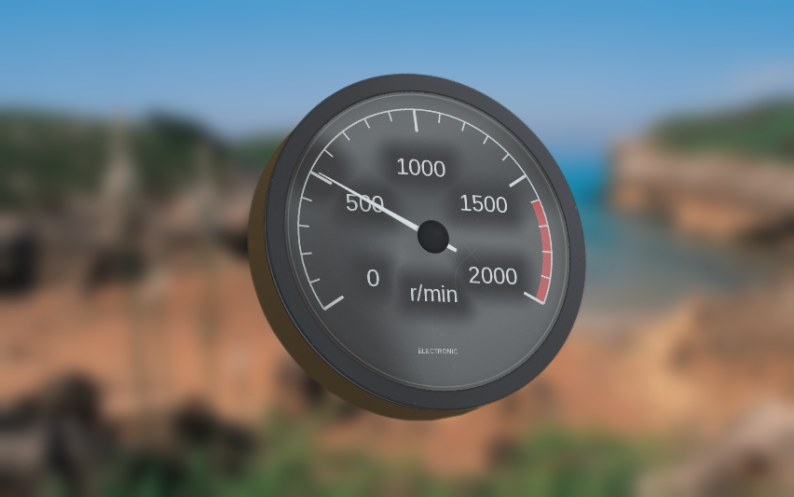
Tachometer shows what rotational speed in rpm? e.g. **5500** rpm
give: **500** rpm
